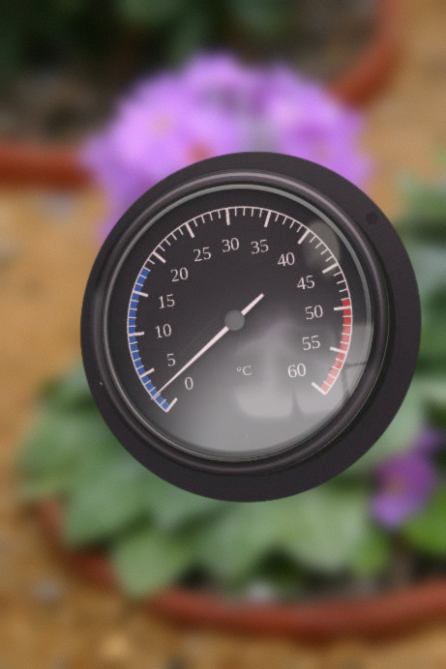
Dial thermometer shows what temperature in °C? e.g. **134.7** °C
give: **2** °C
